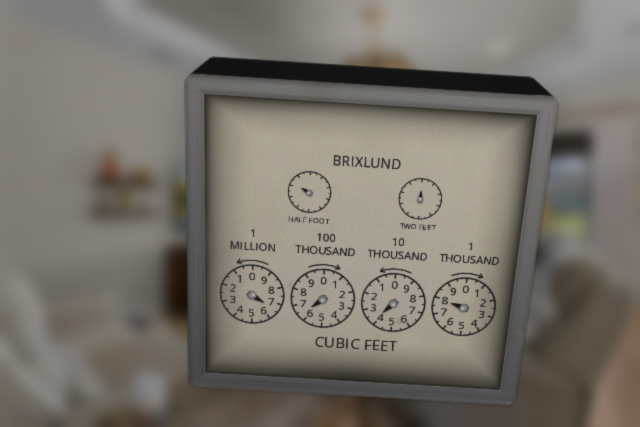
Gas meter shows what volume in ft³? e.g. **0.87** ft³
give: **663800** ft³
